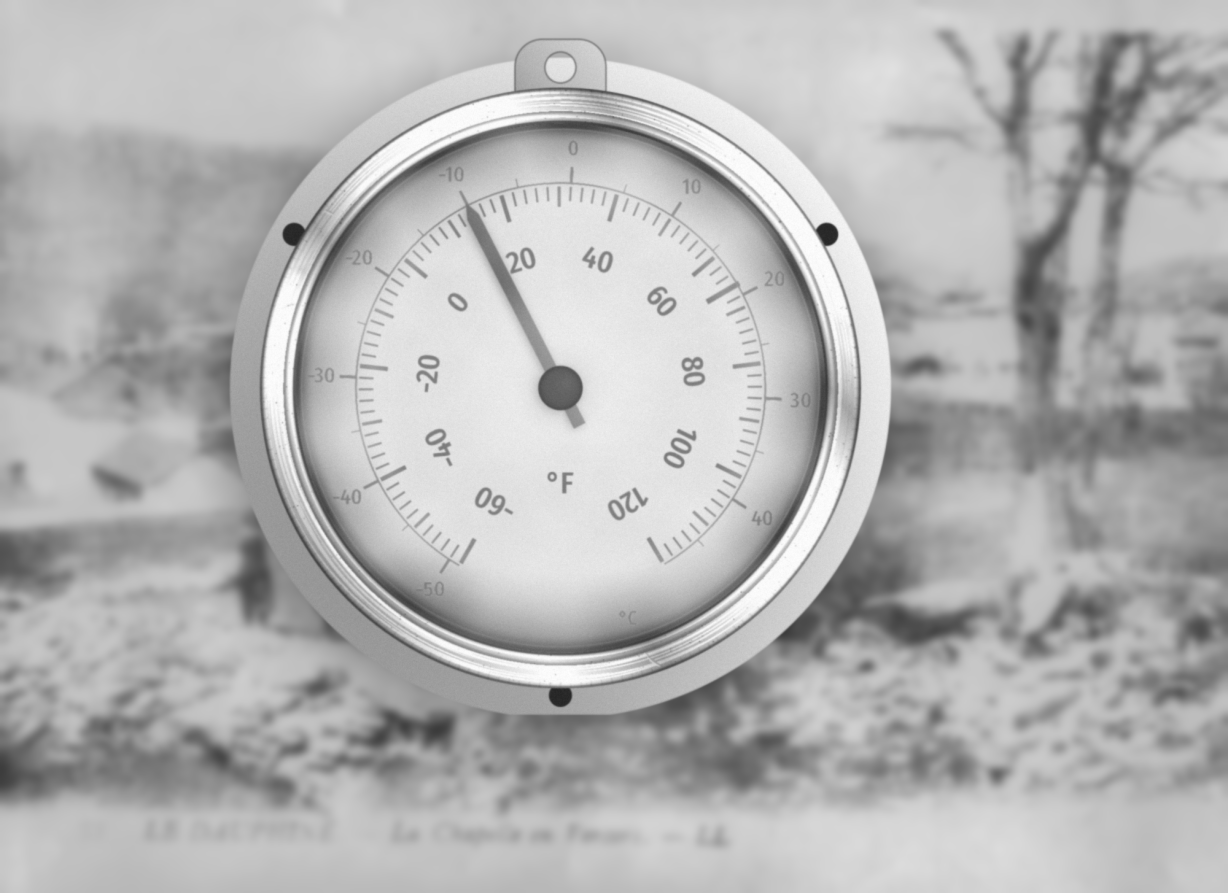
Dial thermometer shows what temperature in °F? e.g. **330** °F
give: **14** °F
